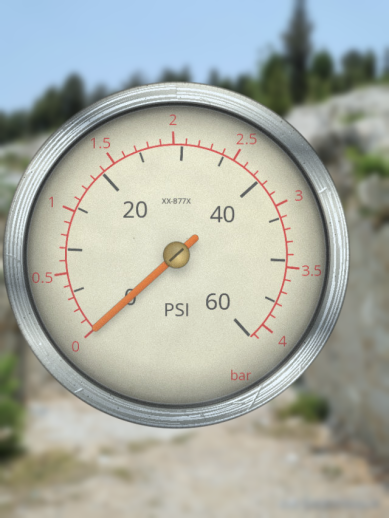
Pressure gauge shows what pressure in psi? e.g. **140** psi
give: **0** psi
